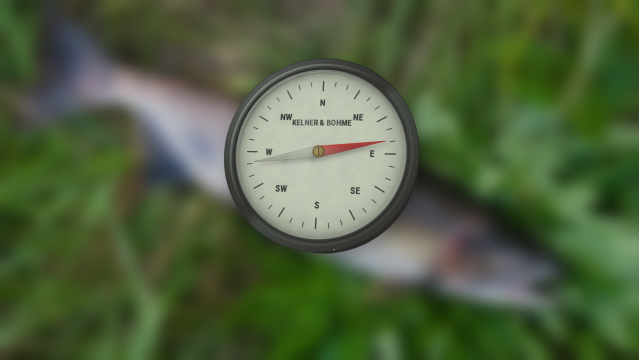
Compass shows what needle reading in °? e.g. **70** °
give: **80** °
